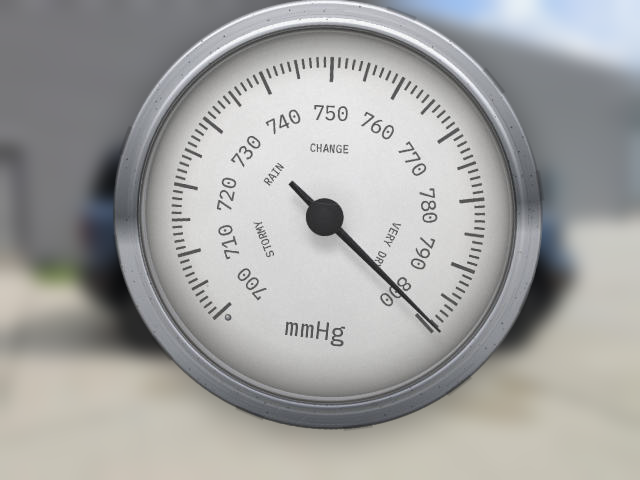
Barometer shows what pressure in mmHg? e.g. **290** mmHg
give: **799** mmHg
